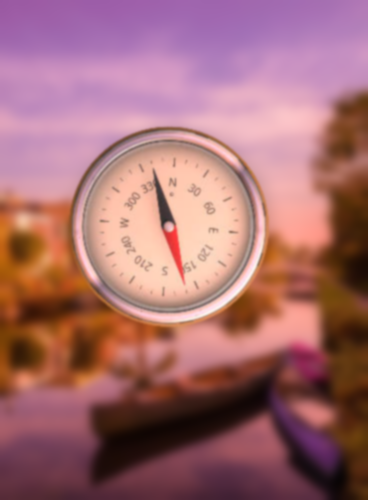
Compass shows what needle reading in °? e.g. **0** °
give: **160** °
